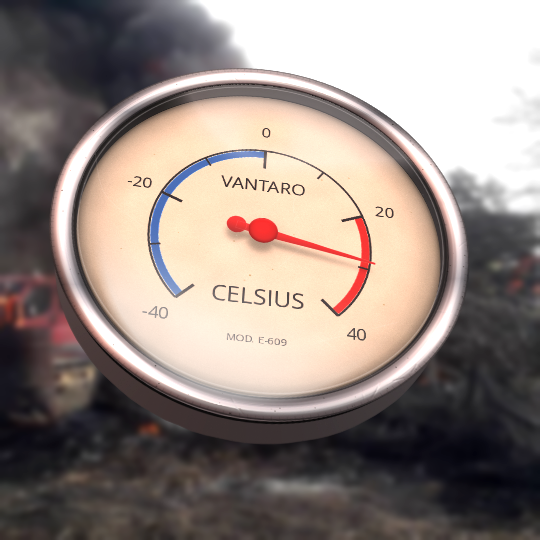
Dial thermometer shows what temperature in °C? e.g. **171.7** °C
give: **30** °C
